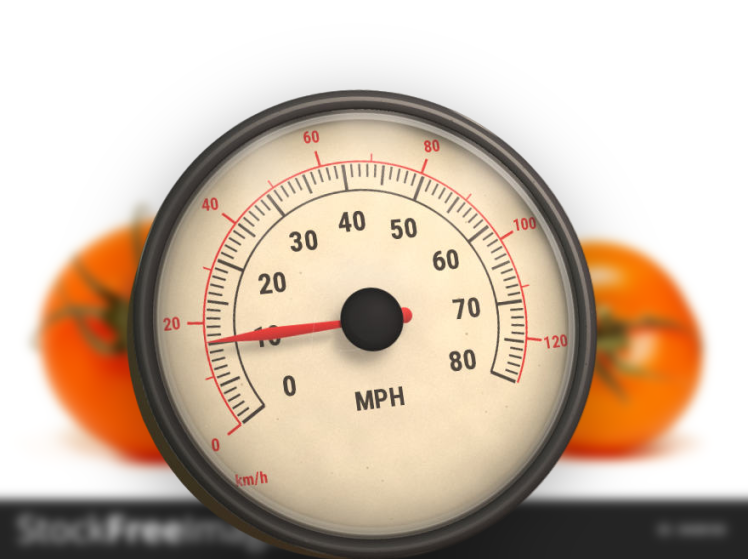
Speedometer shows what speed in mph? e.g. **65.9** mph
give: **10** mph
